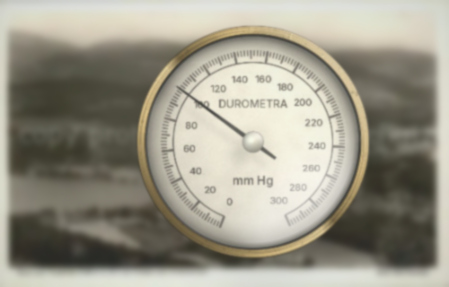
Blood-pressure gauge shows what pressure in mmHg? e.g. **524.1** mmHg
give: **100** mmHg
